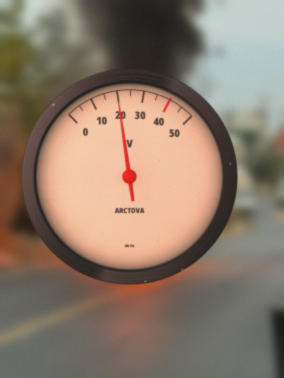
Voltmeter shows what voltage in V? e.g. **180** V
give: **20** V
